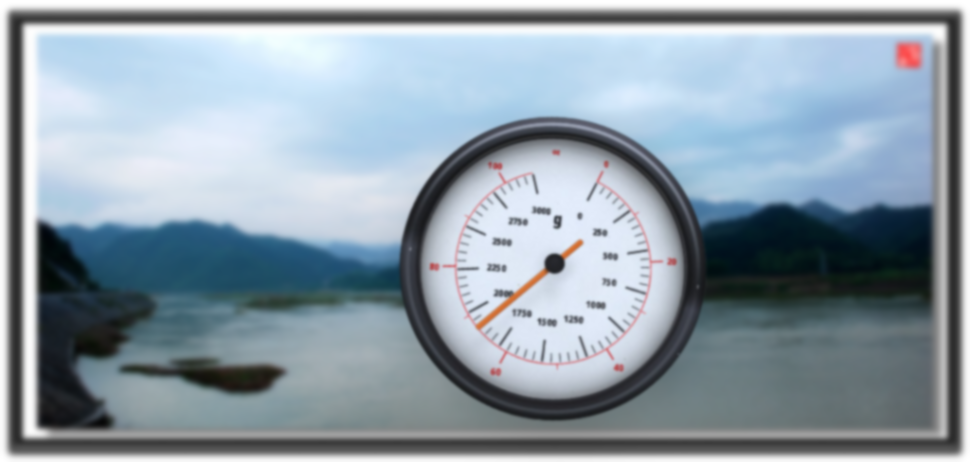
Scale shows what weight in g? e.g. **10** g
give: **1900** g
